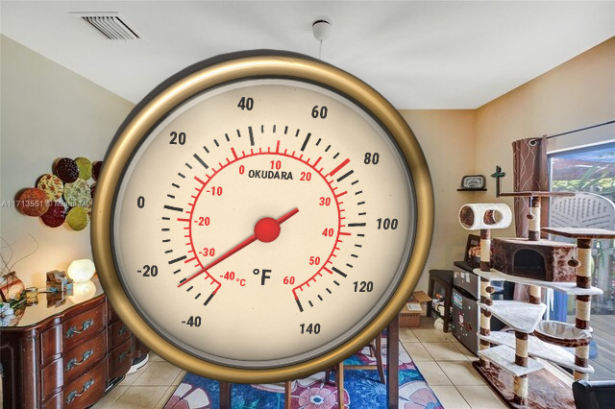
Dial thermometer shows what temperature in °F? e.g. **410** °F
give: **-28** °F
